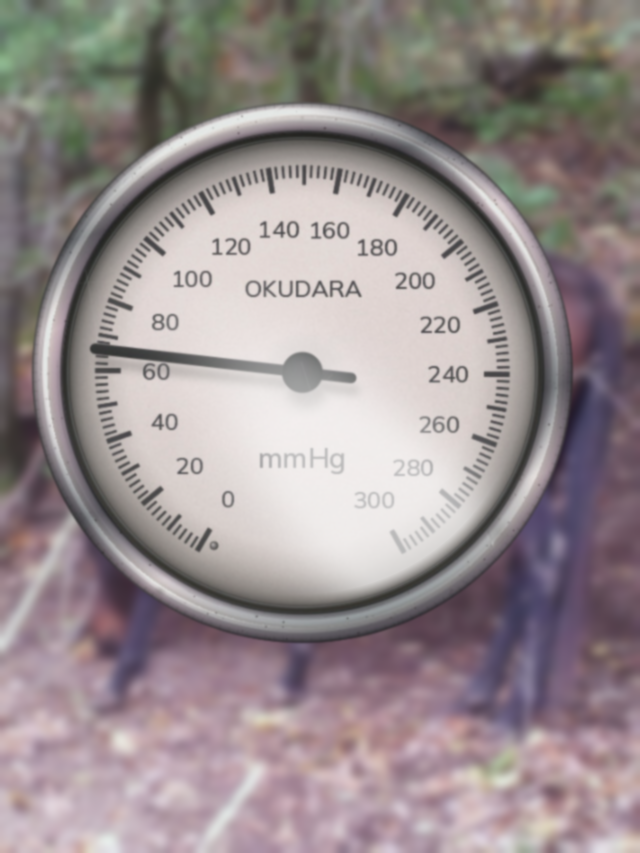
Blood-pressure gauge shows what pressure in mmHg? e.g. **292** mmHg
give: **66** mmHg
